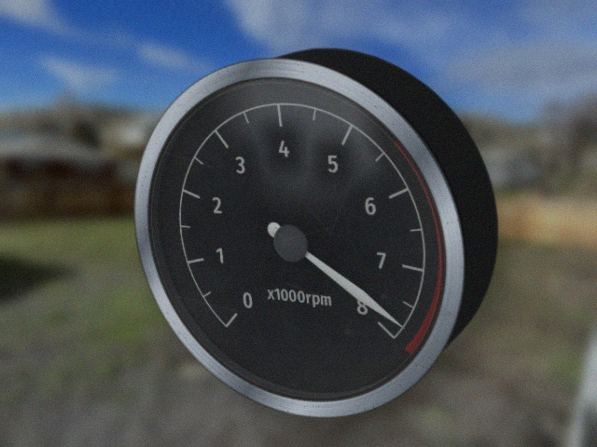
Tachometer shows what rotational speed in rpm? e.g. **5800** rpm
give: **7750** rpm
